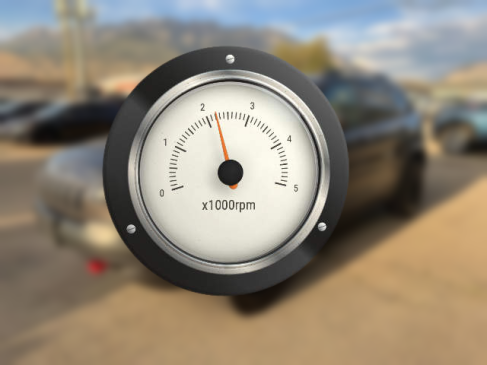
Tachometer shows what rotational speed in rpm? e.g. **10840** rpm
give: **2200** rpm
